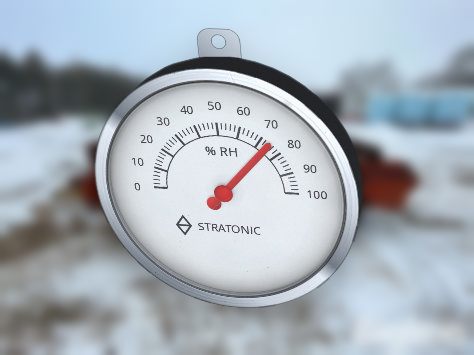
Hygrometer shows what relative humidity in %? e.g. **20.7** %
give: **74** %
